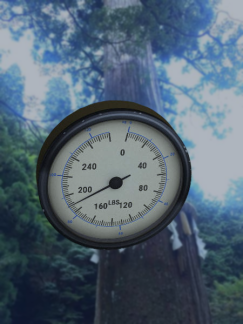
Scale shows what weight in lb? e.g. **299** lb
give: **190** lb
